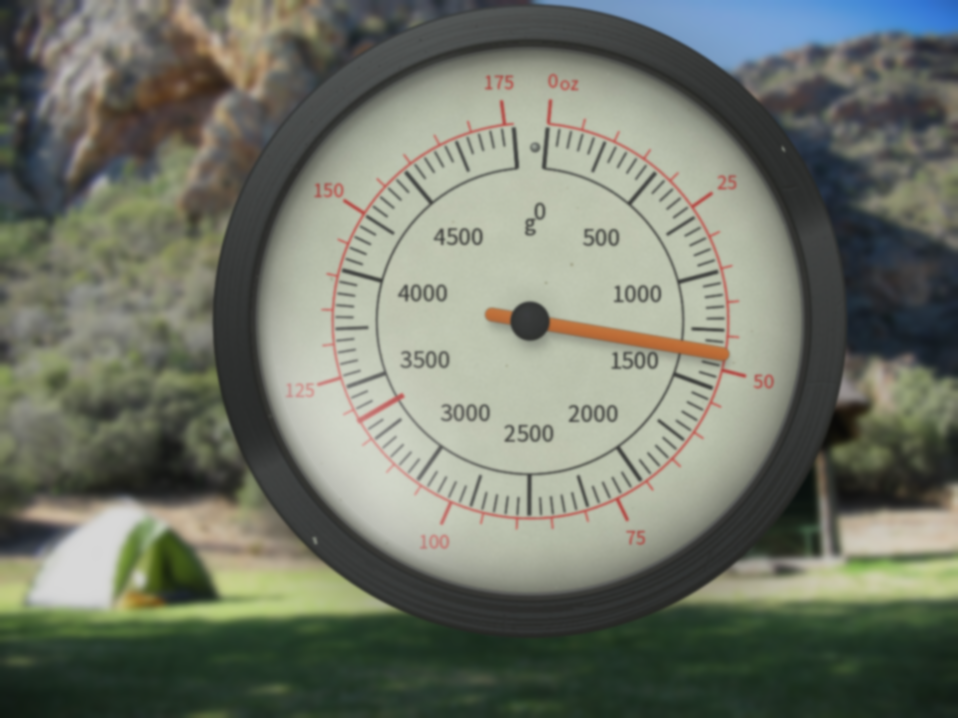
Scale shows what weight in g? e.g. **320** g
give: **1350** g
